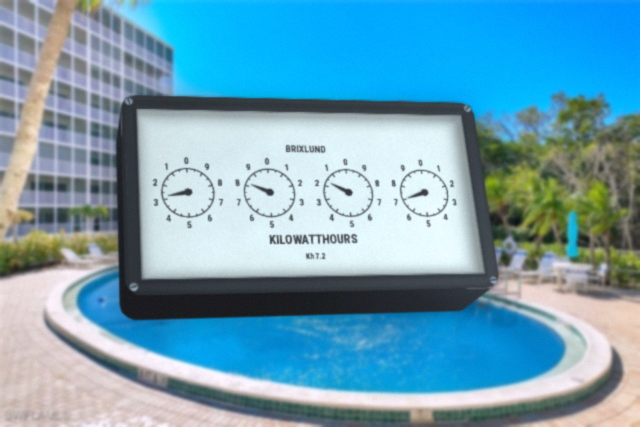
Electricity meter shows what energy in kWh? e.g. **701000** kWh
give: **2817** kWh
